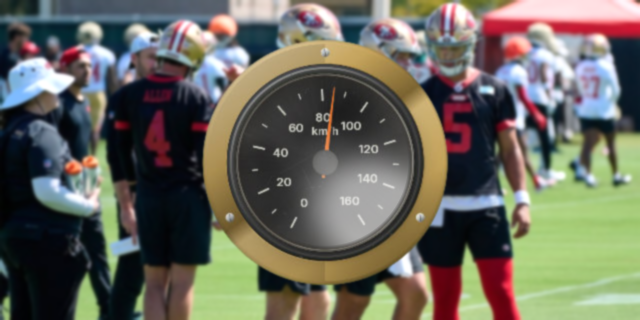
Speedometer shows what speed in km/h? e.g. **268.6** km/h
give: **85** km/h
